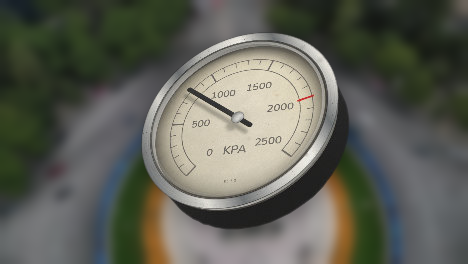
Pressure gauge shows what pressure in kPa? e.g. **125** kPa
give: **800** kPa
